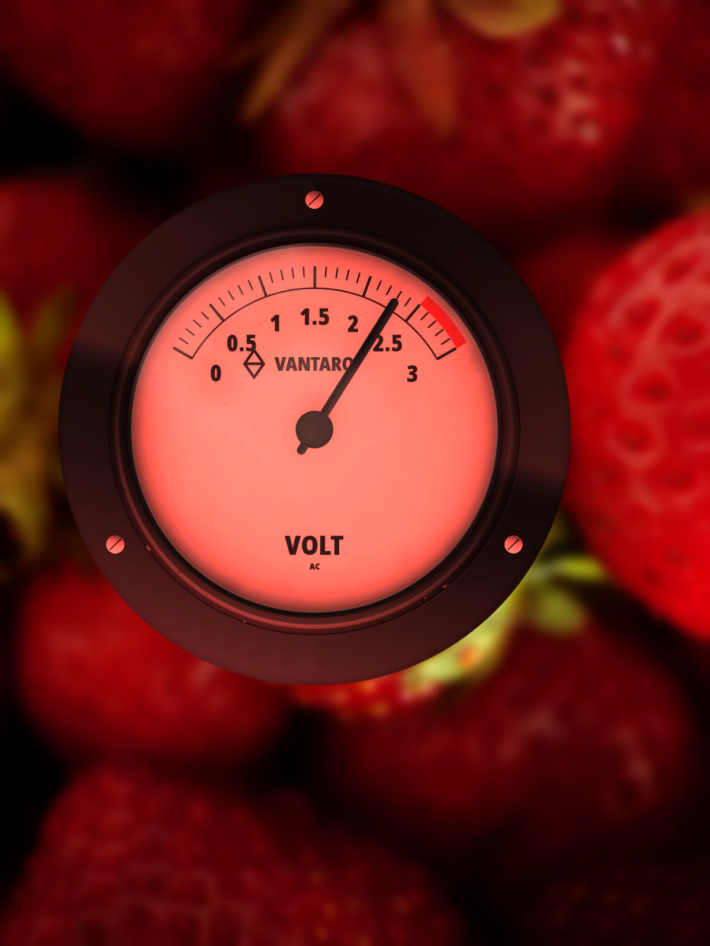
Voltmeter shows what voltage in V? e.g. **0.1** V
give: **2.3** V
